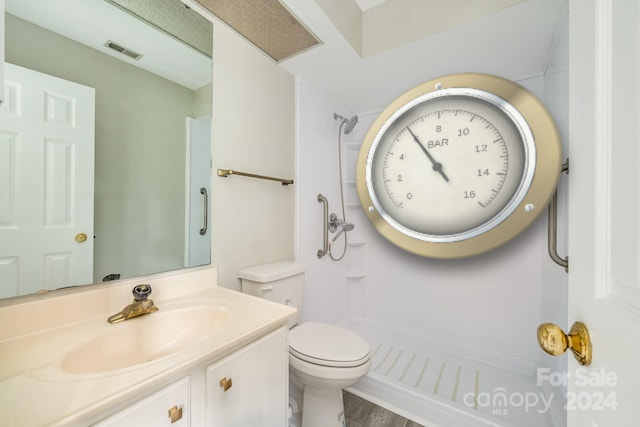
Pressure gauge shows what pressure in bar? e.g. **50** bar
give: **6** bar
